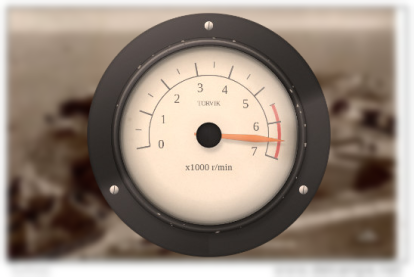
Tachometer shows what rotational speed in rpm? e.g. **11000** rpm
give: **6500** rpm
